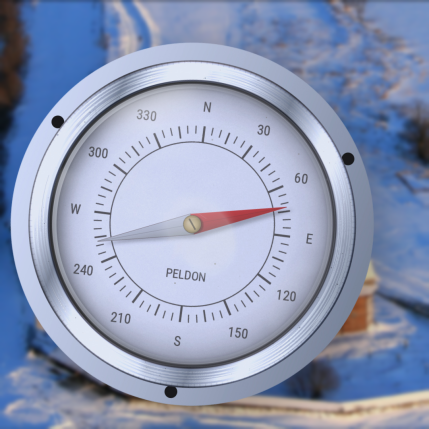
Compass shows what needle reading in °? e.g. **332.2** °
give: **72.5** °
